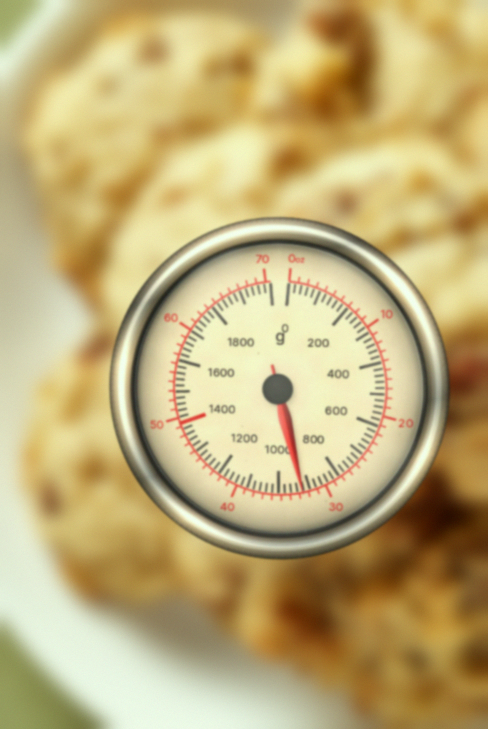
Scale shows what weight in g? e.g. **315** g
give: **920** g
